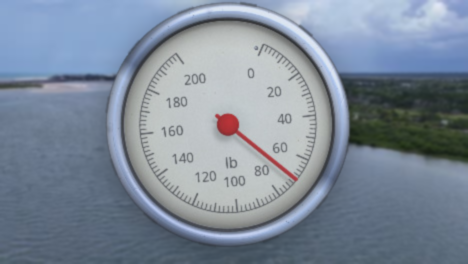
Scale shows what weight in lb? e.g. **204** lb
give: **70** lb
